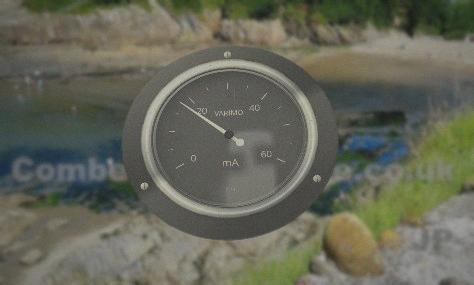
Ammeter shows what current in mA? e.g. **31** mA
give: **17.5** mA
